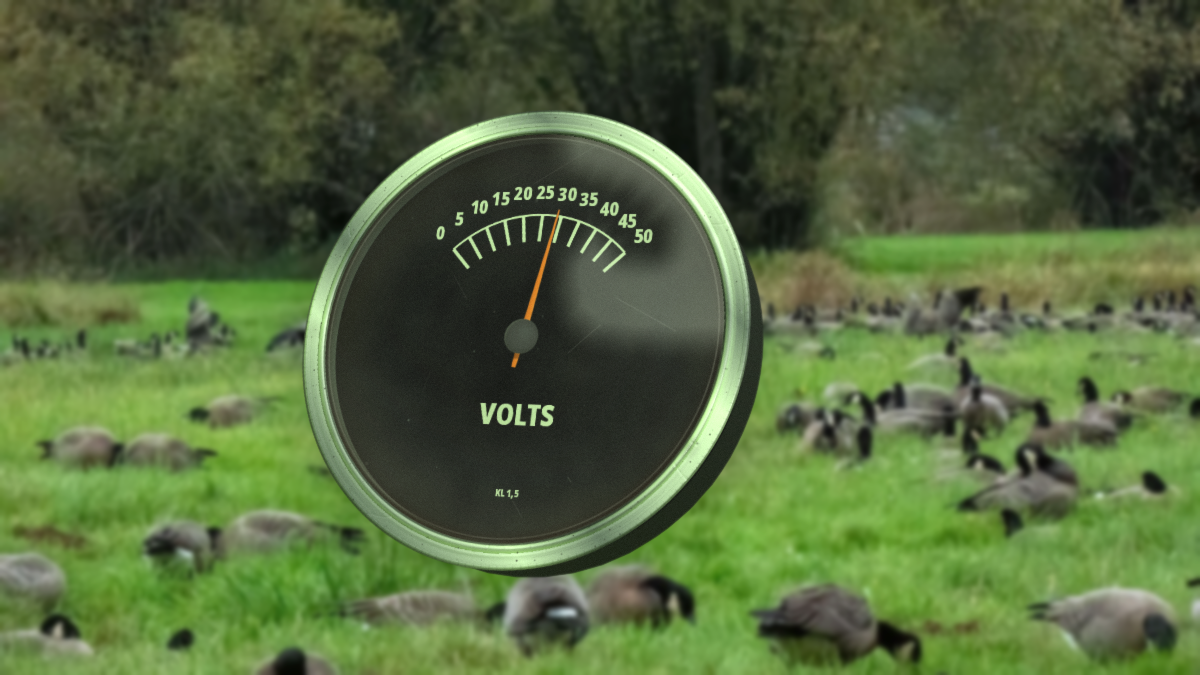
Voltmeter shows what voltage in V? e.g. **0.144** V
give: **30** V
